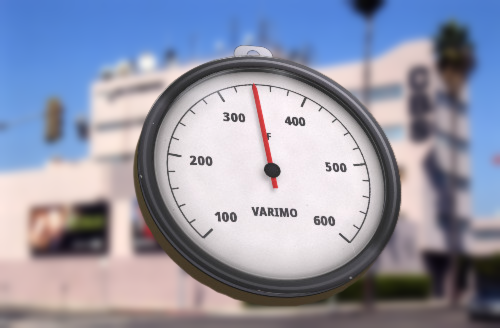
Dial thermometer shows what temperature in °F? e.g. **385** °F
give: **340** °F
